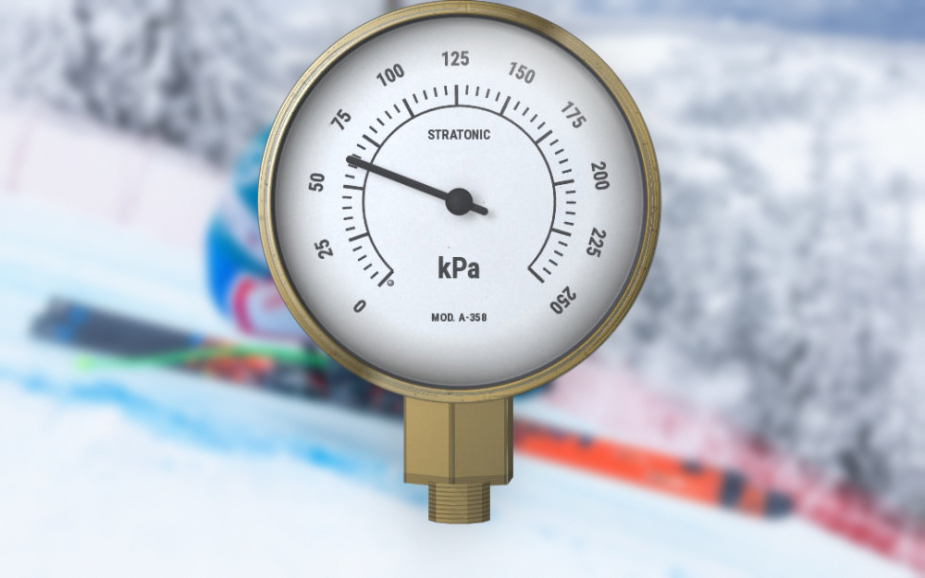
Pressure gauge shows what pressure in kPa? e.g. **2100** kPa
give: **62.5** kPa
